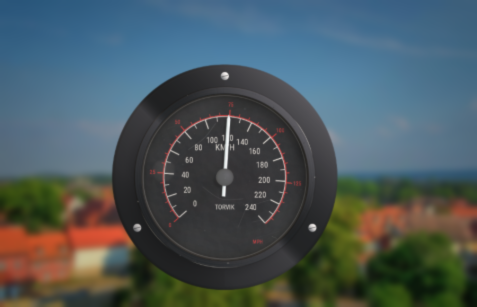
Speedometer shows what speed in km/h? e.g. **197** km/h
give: **120** km/h
